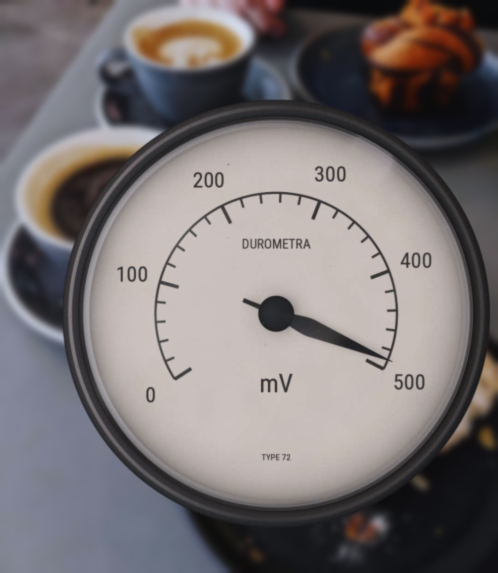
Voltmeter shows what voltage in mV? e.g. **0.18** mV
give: **490** mV
